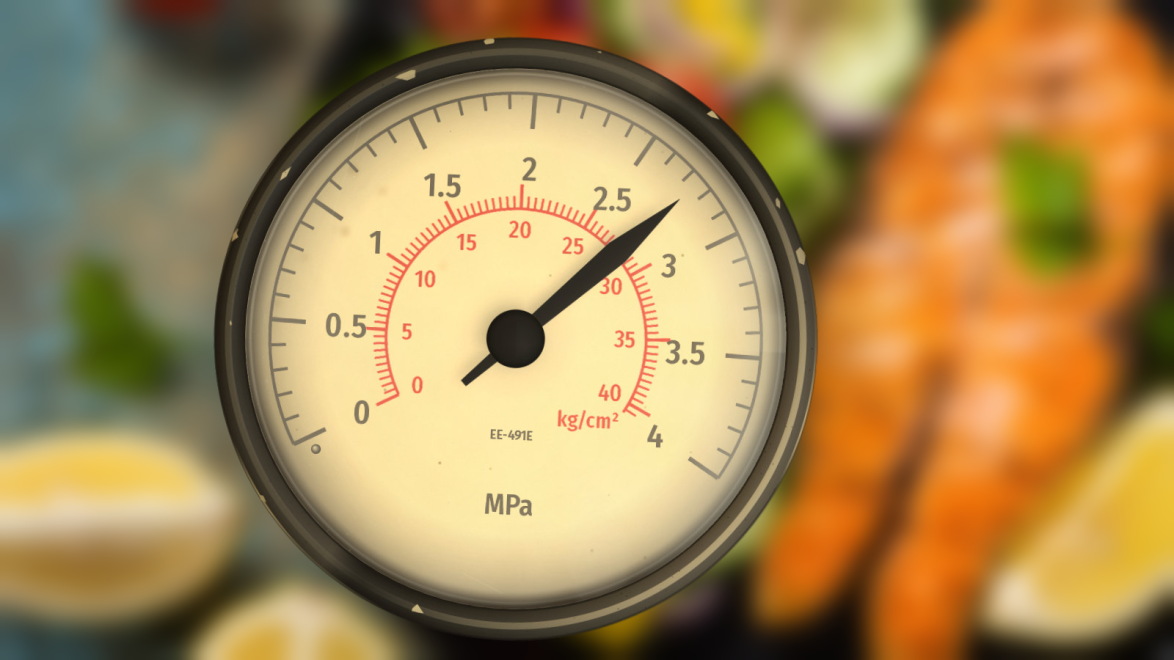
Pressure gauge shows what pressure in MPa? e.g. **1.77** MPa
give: **2.75** MPa
